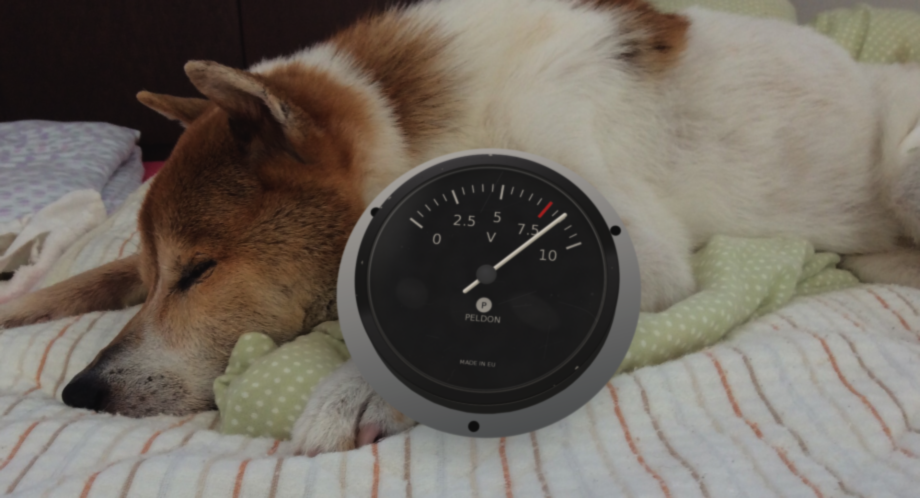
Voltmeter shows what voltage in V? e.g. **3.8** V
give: **8.5** V
